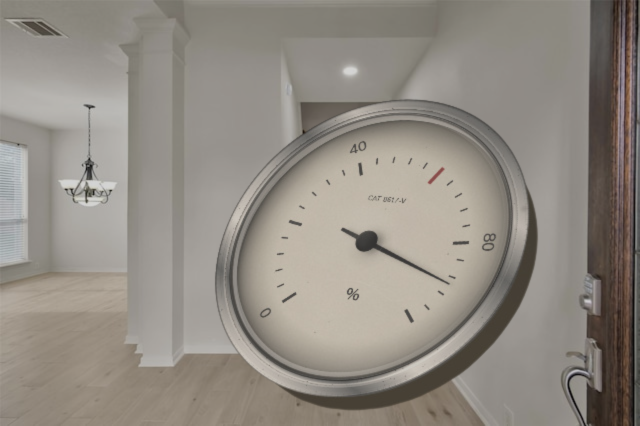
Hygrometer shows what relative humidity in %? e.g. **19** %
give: **90** %
